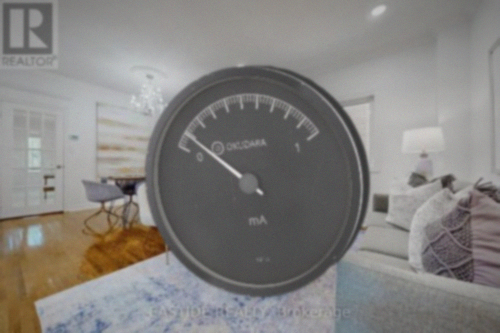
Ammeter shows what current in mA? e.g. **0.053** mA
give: **0.1** mA
